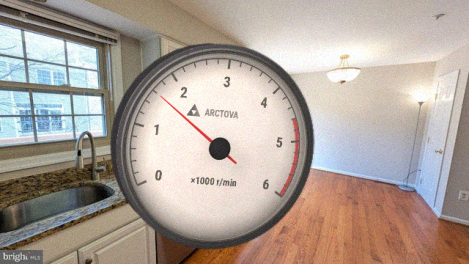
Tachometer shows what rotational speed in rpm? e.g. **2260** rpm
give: **1600** rpm
